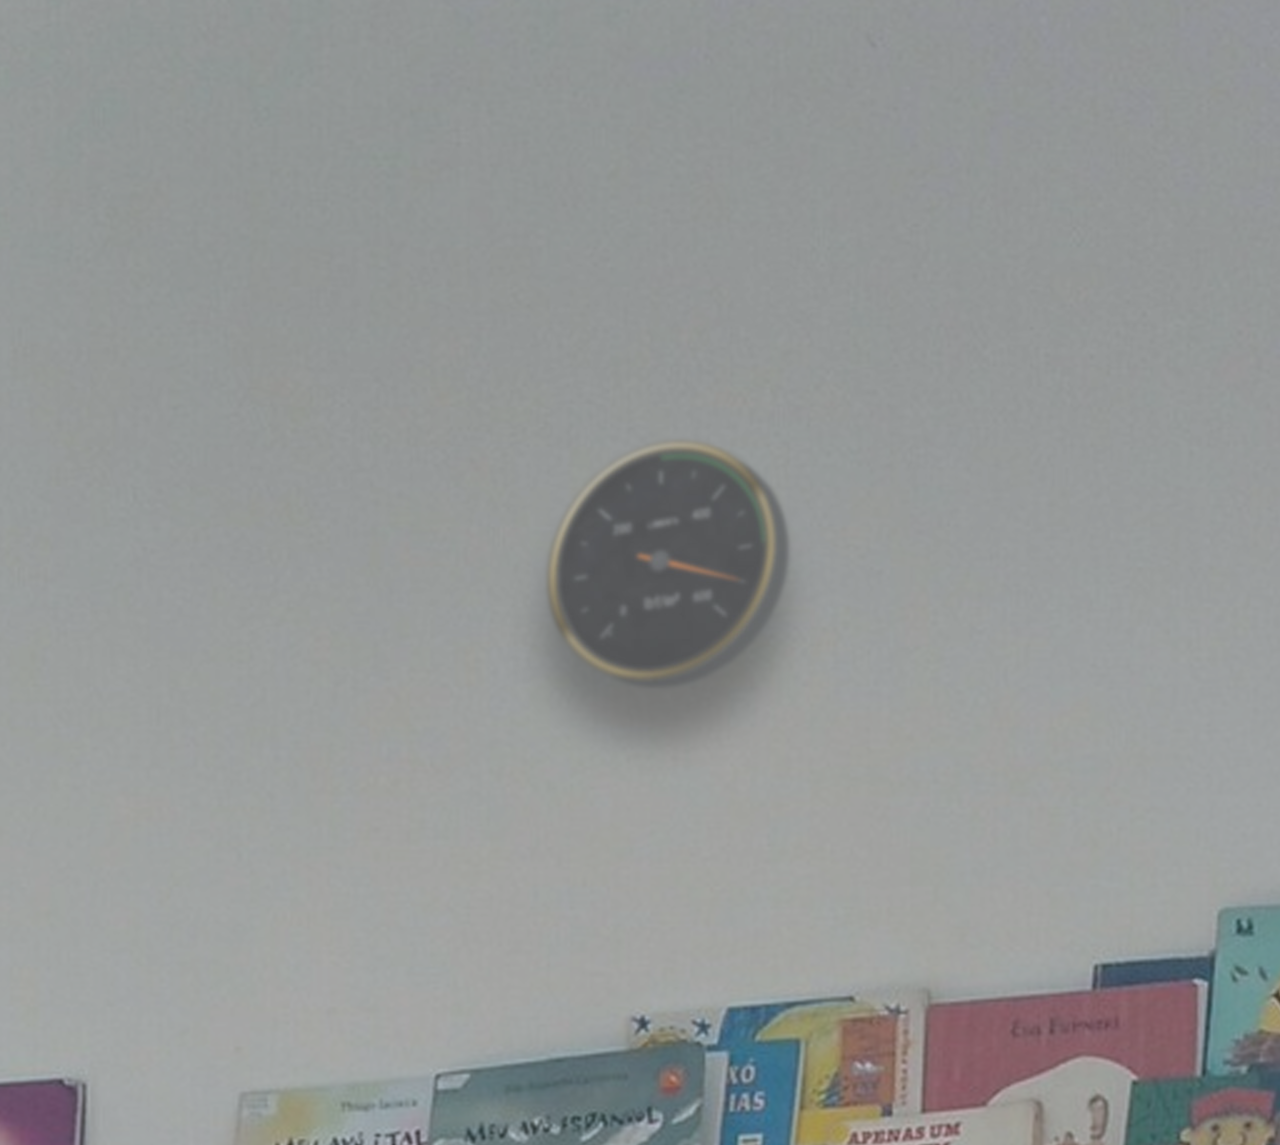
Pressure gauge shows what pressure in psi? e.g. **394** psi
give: **550** psi
